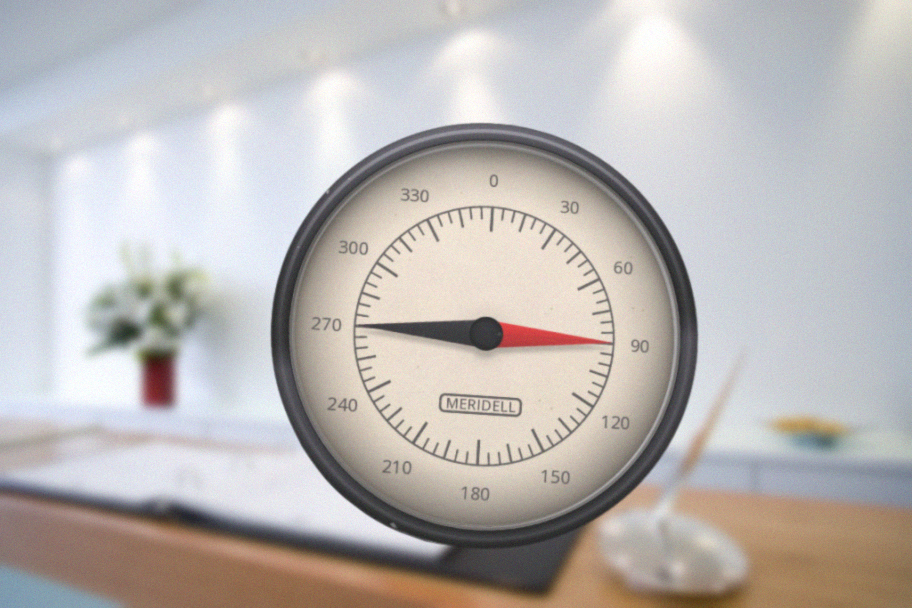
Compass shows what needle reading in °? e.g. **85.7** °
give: **90** °
